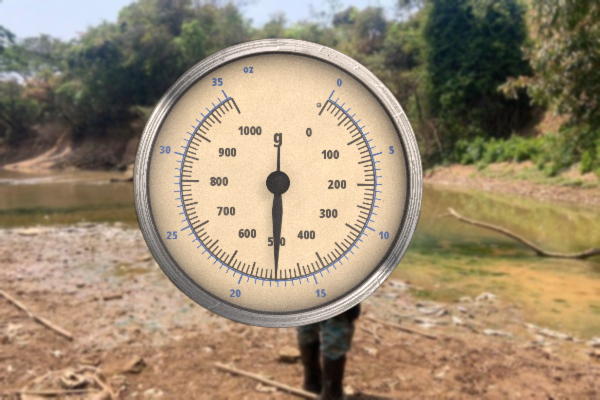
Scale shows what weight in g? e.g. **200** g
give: **500** g
